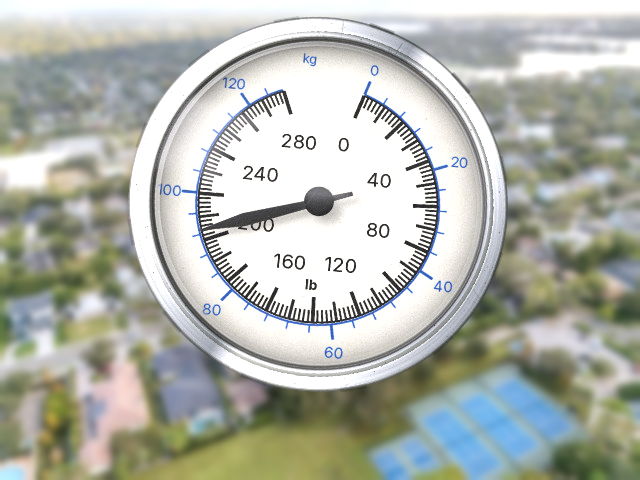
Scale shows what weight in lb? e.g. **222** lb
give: **204** lb
